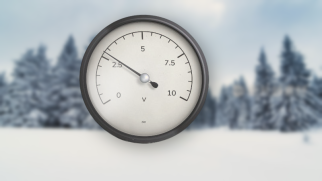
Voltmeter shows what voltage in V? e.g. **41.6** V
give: **2.75** V
